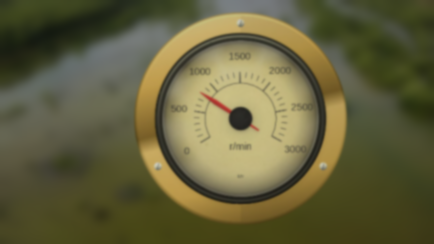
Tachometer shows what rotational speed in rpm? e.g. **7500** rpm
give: **800** rpm
